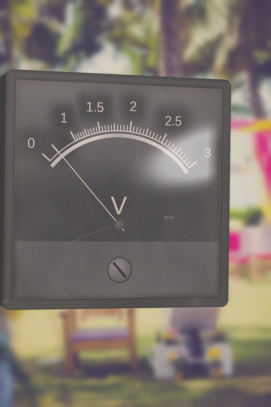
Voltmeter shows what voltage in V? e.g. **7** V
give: **0.5** V
